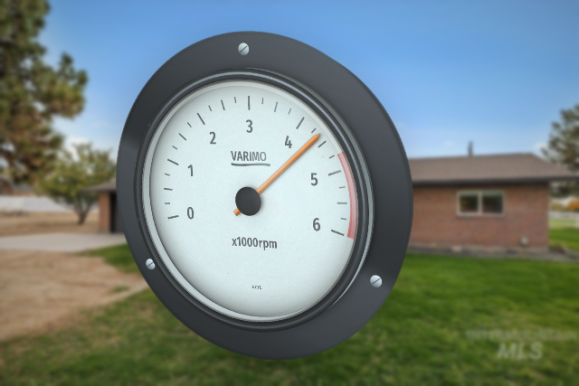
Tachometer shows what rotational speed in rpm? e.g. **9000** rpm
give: **4375** rpm
